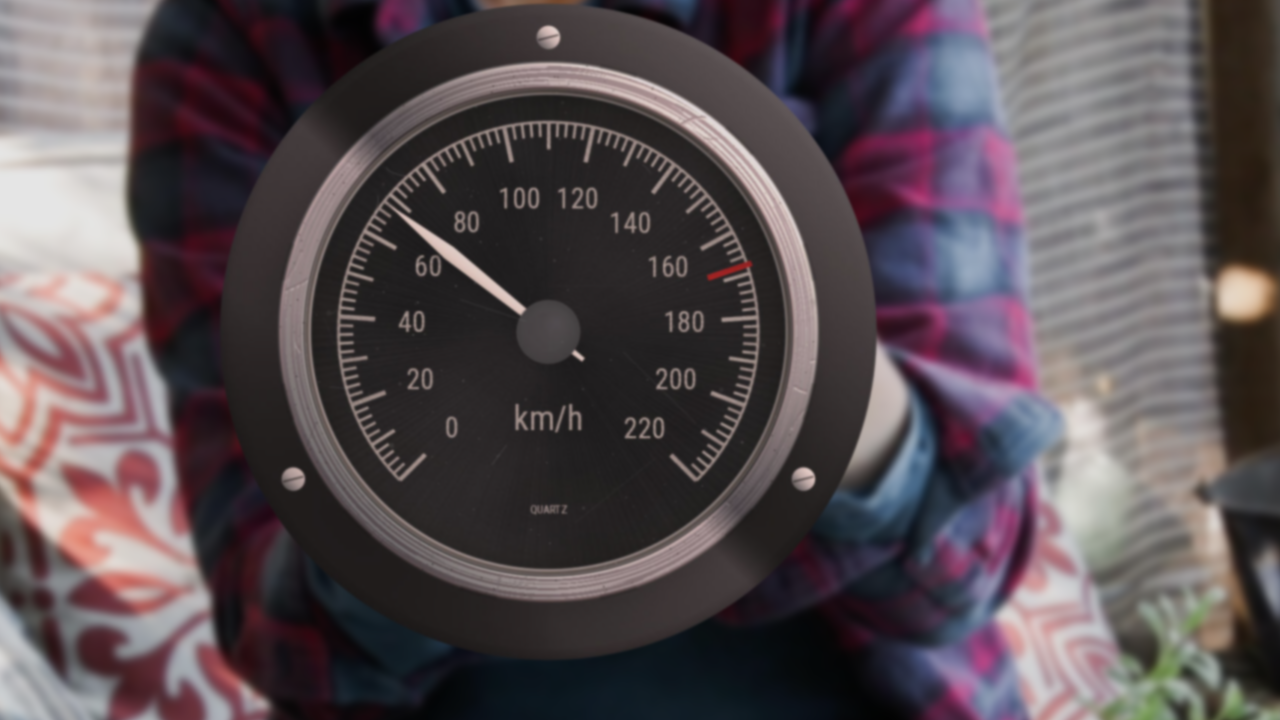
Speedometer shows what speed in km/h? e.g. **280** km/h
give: **68** km/h
